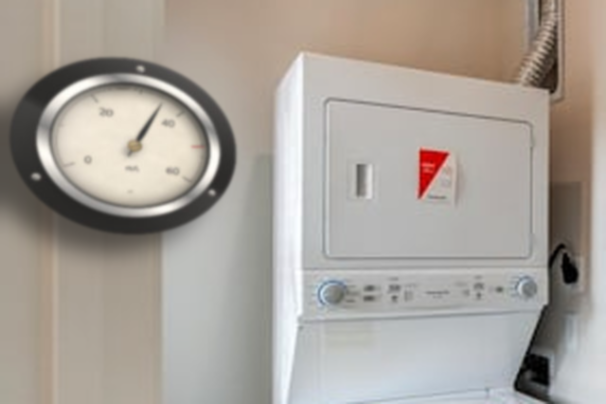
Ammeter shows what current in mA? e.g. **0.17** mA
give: **35** mA
